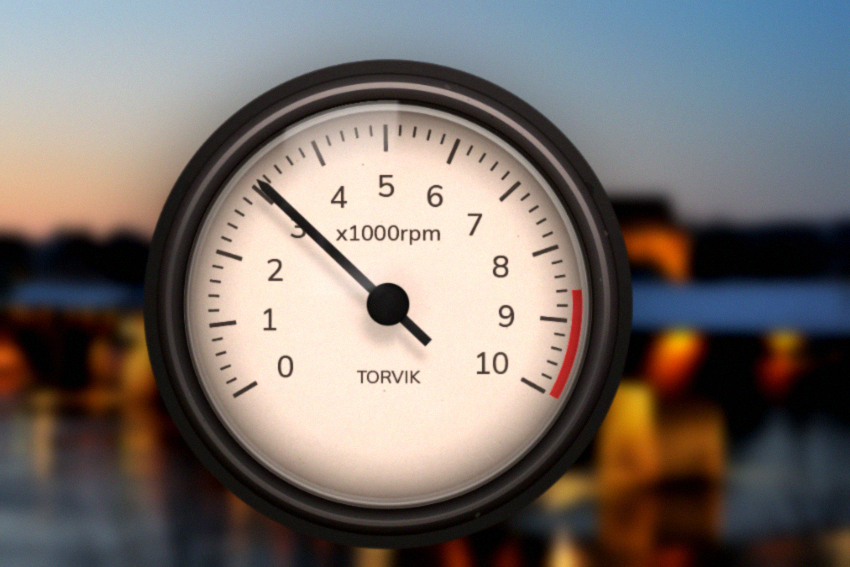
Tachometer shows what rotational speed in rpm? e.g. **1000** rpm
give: **3100** rpm
